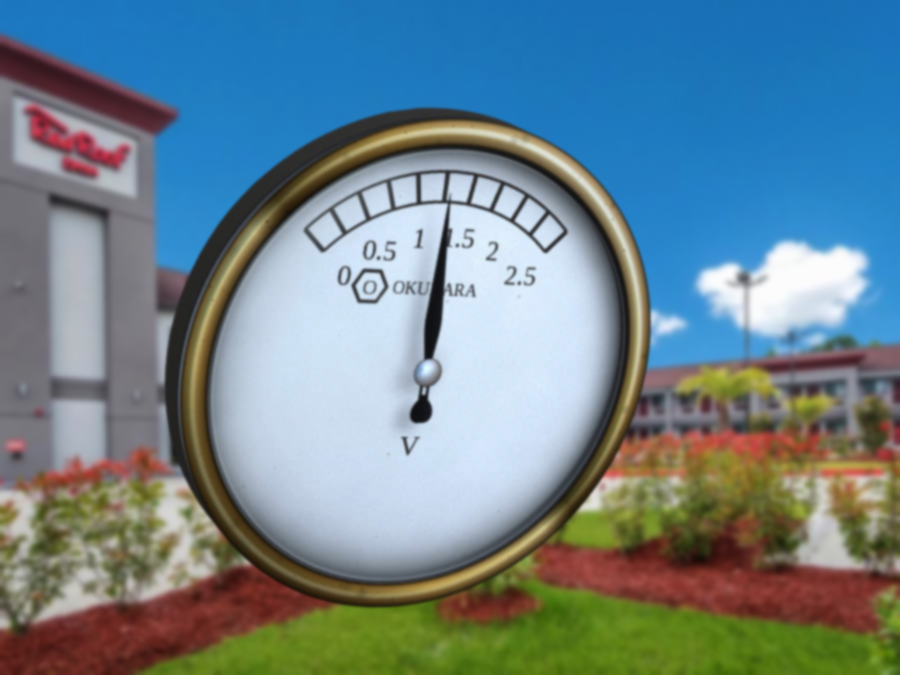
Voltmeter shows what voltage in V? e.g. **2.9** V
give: **1.25** V
